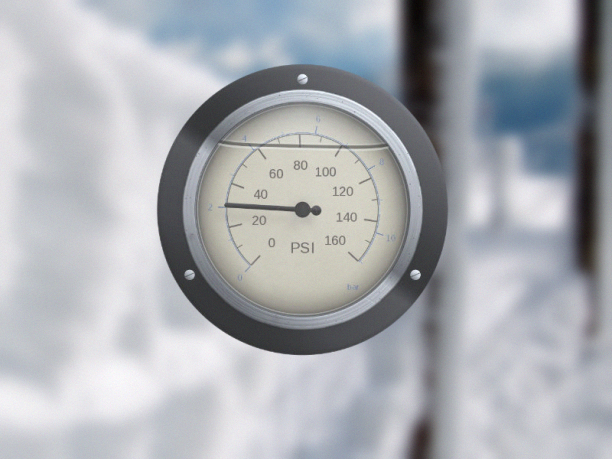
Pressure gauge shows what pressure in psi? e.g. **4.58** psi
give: **30** psi
